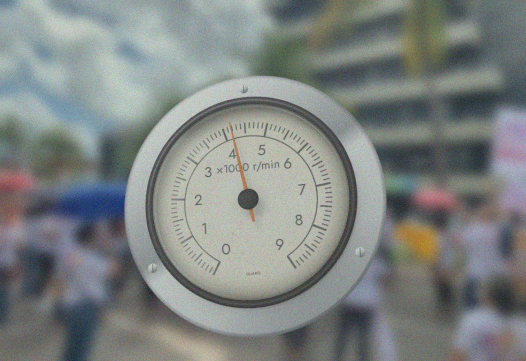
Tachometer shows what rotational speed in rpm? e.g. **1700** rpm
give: **4200** rpm
